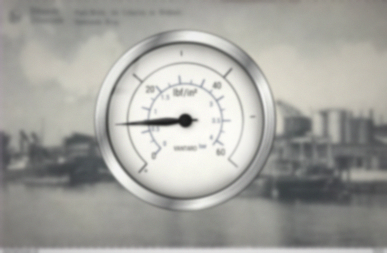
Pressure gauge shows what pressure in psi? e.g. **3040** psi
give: **10** psi
